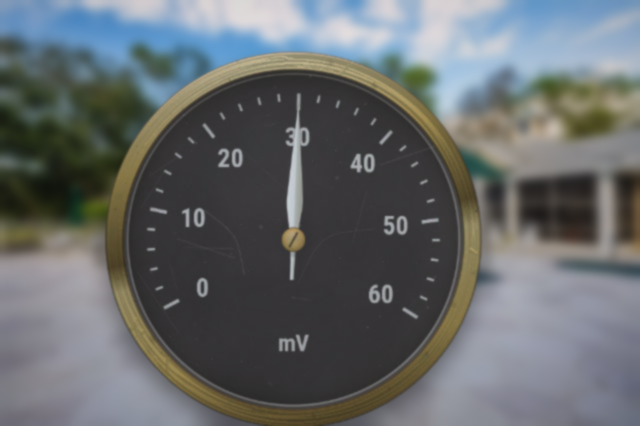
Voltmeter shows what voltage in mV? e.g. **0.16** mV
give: **30** mV
